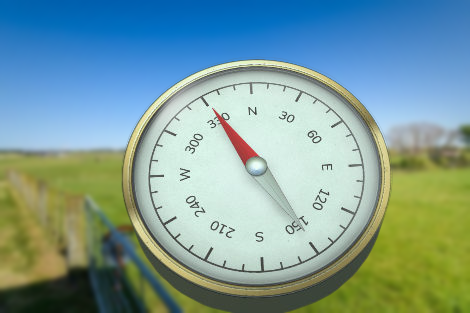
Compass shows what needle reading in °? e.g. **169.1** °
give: **330** °
